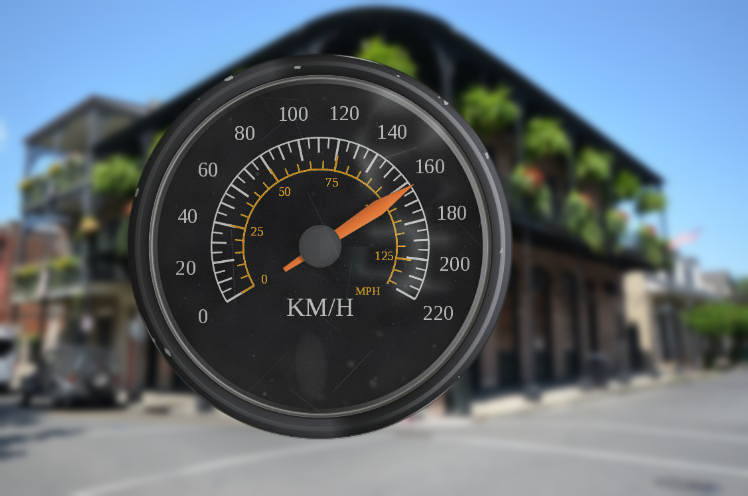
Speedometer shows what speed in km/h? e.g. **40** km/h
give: **162.5** km/h
